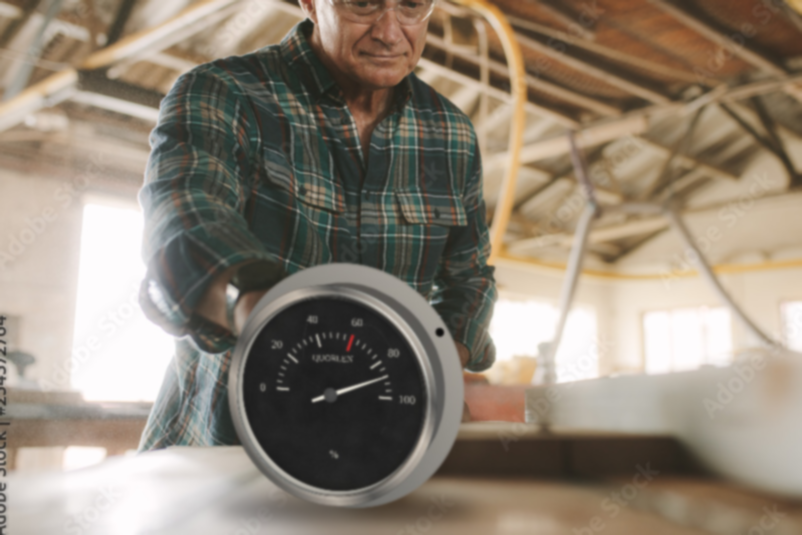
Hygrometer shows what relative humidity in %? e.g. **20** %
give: **88** %
